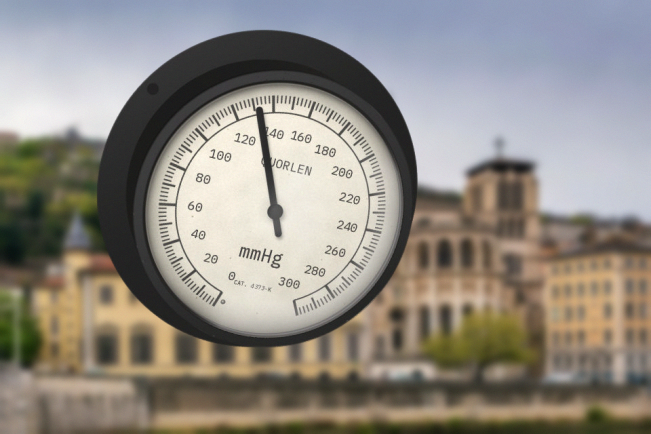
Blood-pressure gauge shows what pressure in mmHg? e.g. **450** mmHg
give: **132** mmHg
